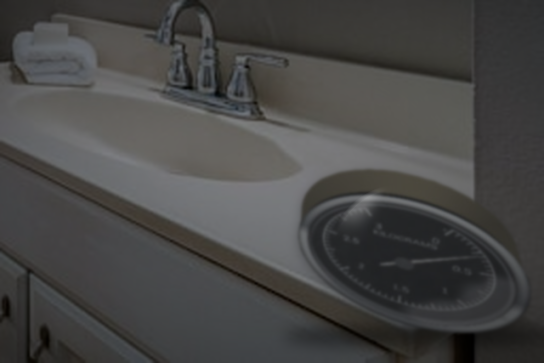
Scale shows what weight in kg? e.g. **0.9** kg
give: **0.25** kg
